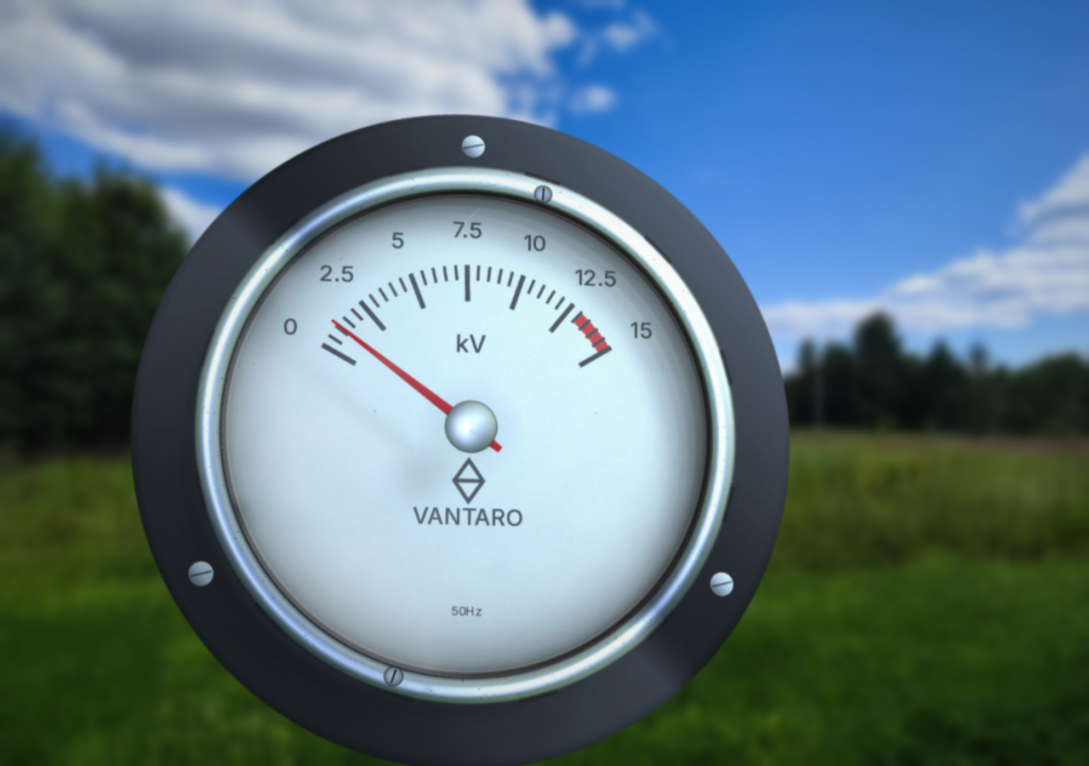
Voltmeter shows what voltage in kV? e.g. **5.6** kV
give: **1** kV
